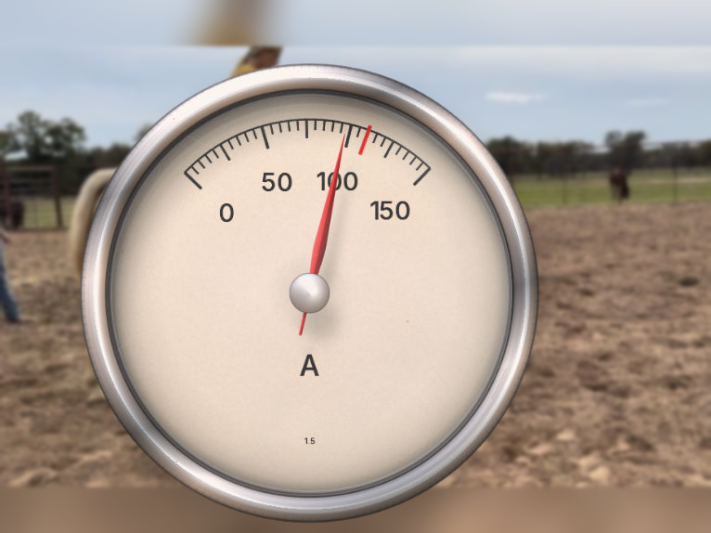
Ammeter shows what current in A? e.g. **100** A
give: **97.5** A
